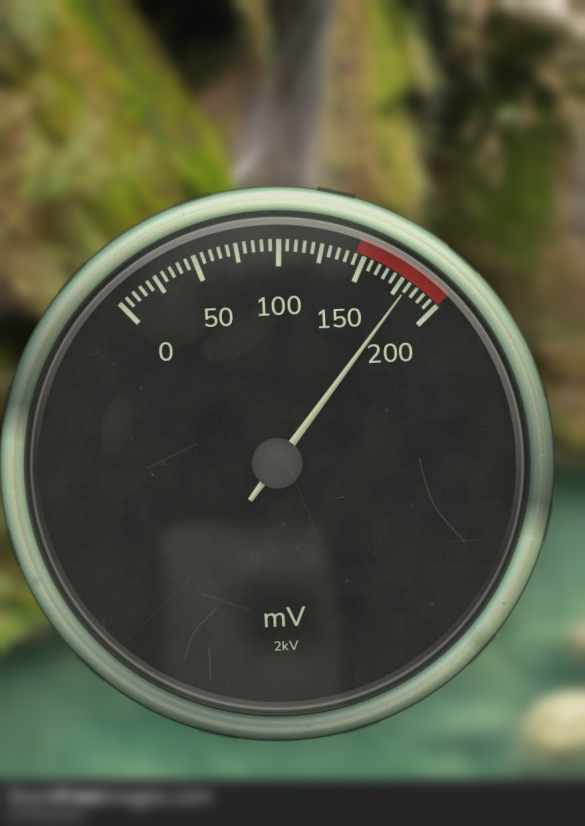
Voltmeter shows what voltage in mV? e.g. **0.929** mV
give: **180** mV
